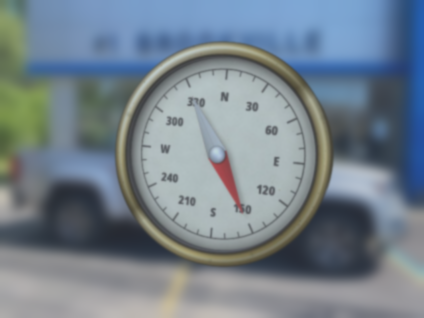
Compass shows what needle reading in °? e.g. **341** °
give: **150** °
